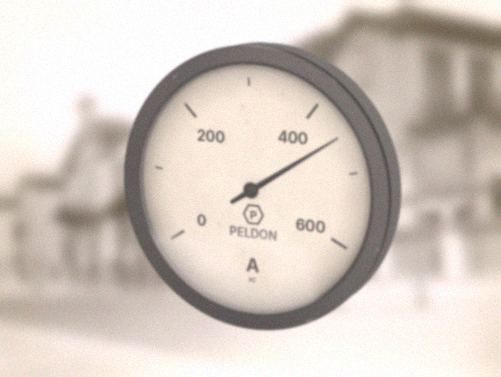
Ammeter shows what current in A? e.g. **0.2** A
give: **450** A
